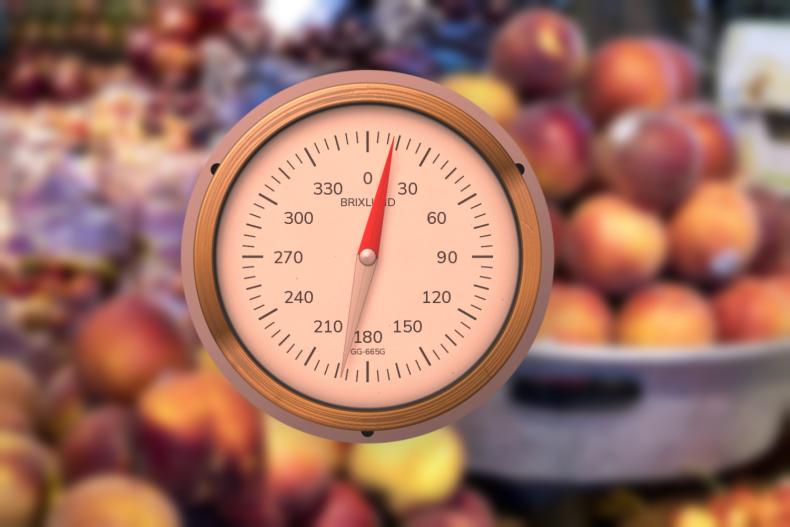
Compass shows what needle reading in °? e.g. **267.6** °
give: **12.5** °
